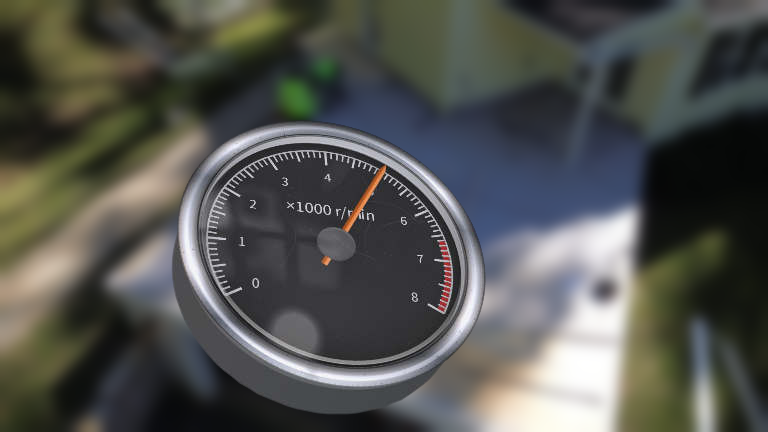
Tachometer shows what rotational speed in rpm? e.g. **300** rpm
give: **5000** rpm
